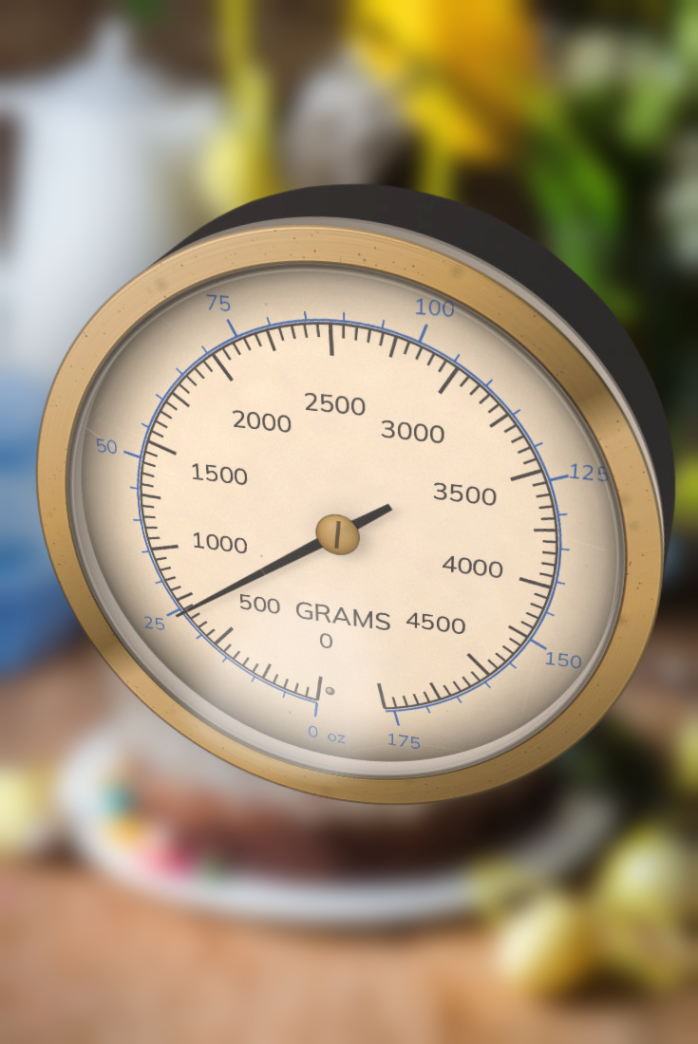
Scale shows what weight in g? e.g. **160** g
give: **700** g
